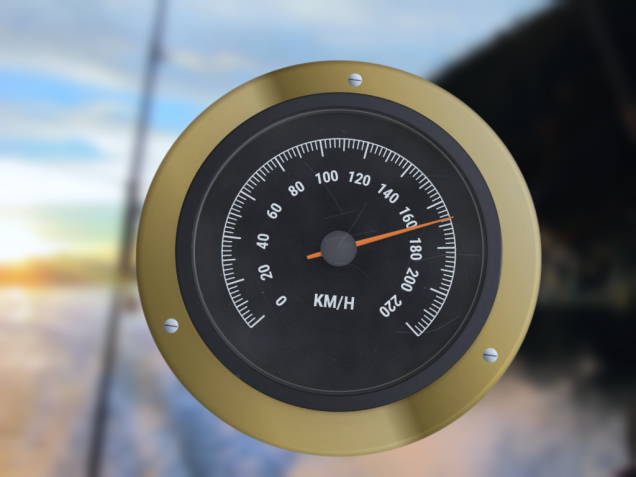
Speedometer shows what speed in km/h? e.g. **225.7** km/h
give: **168** km/h
